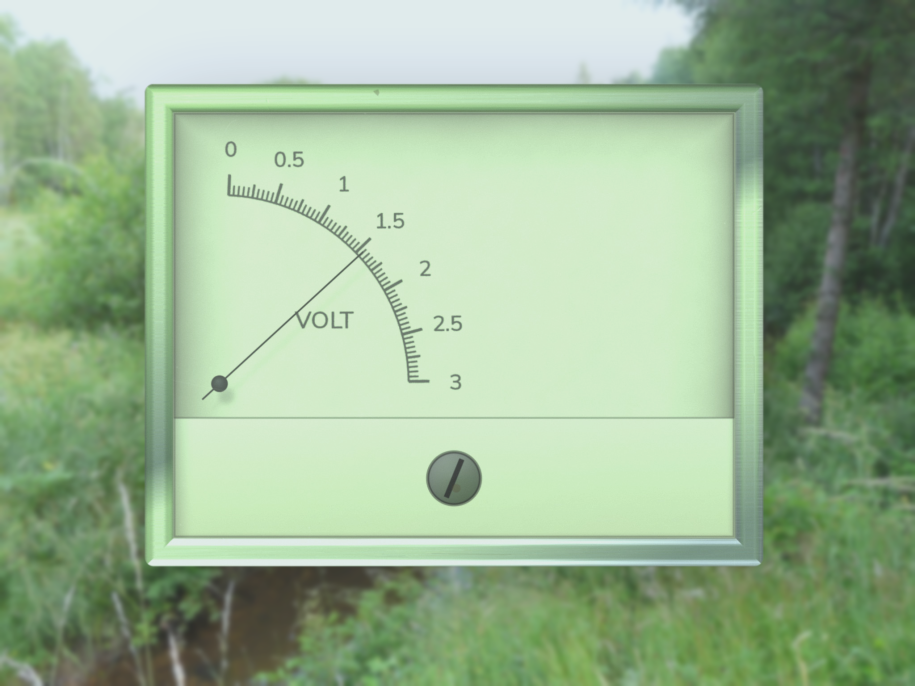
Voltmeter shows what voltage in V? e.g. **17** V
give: **1.55** V
